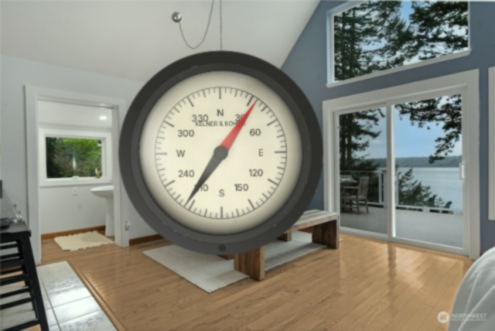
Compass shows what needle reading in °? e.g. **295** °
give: **35** °
